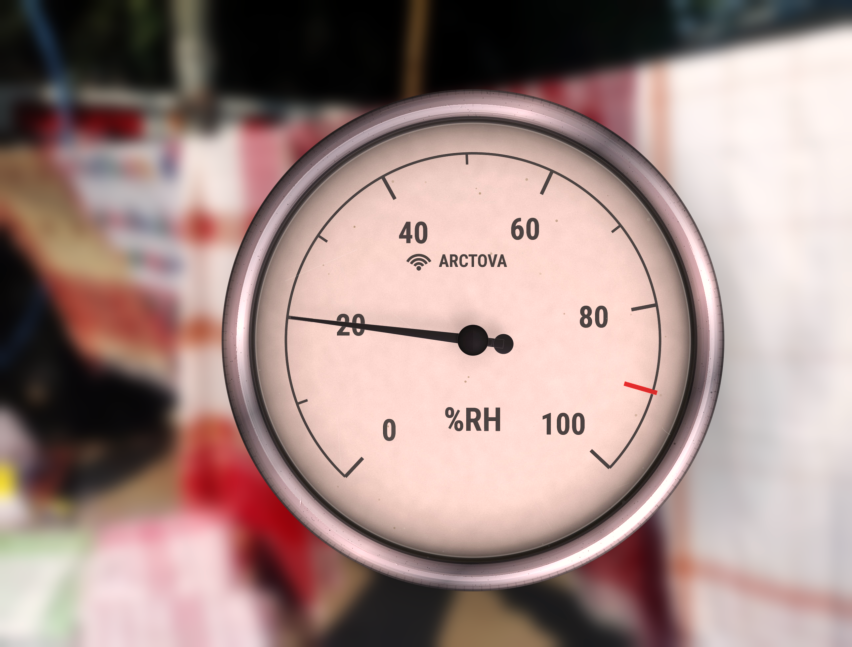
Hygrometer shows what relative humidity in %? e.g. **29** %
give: **20** %
